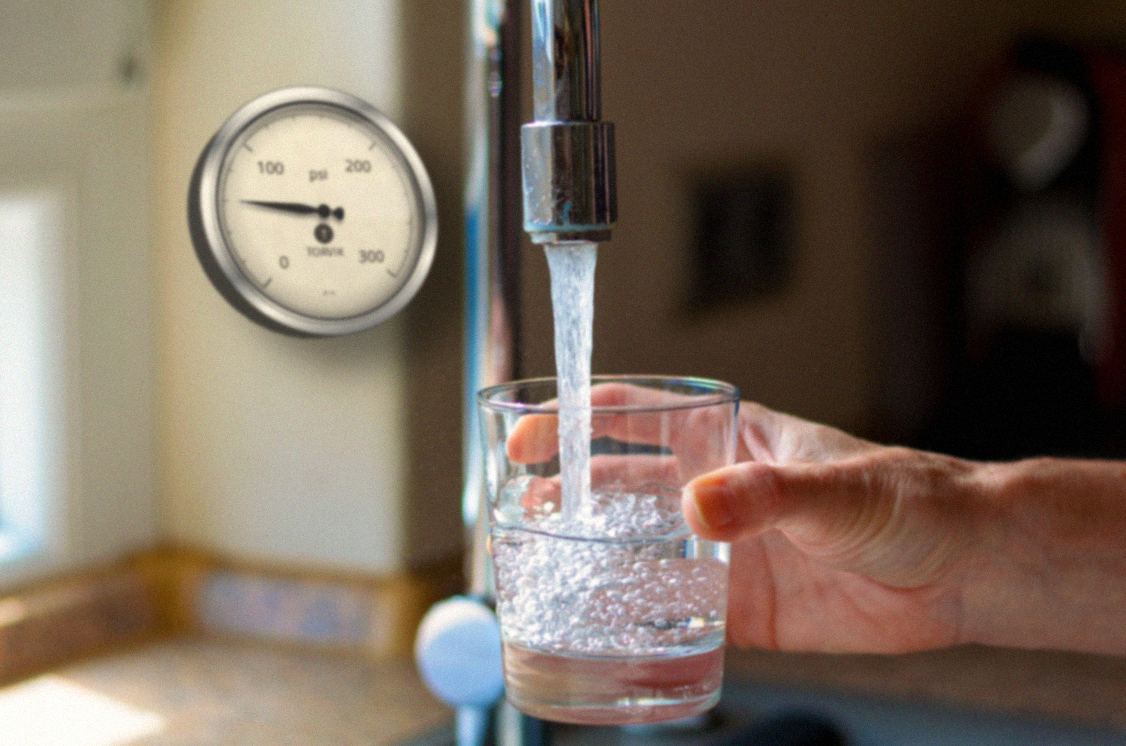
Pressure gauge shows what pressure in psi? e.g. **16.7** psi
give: **60** psi
